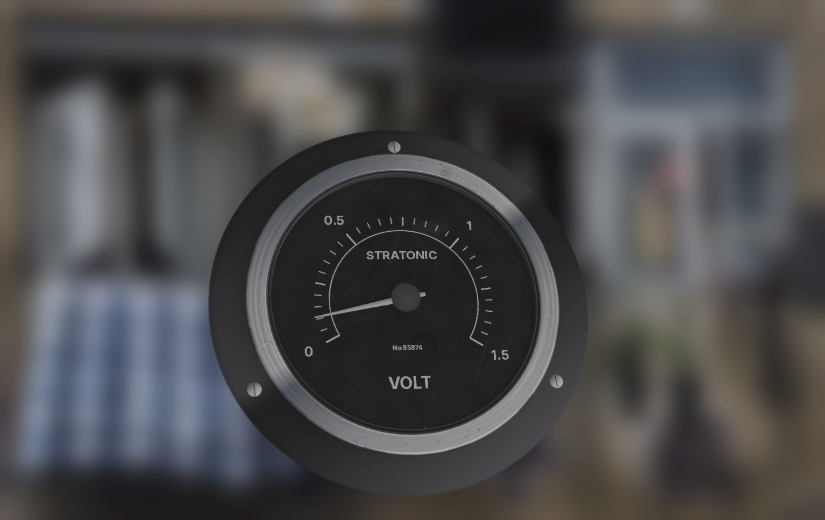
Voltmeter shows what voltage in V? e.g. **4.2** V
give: **0.1** V
